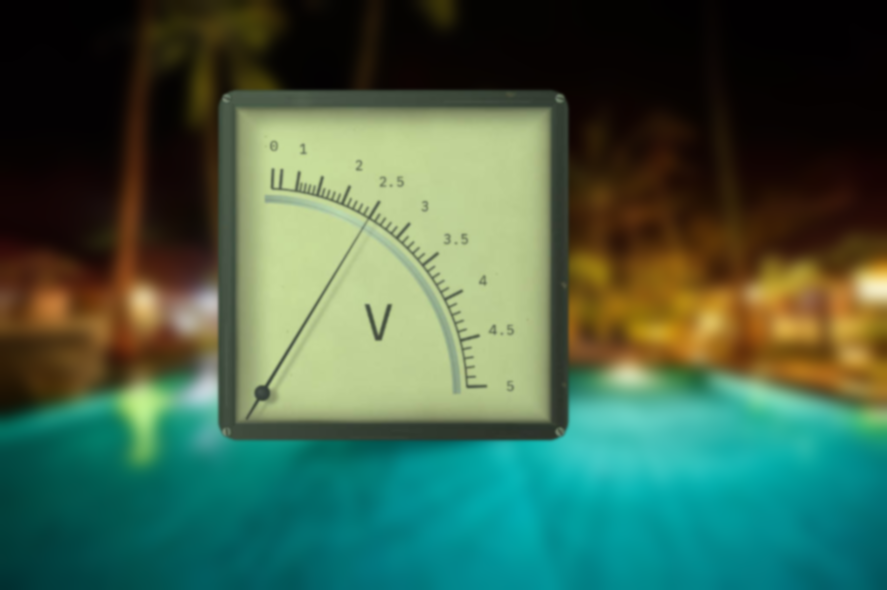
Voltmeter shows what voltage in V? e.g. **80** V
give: **2.5** V
